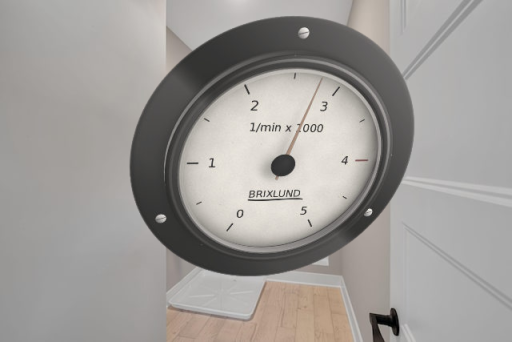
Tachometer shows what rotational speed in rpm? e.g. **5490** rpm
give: **2750** rpm
